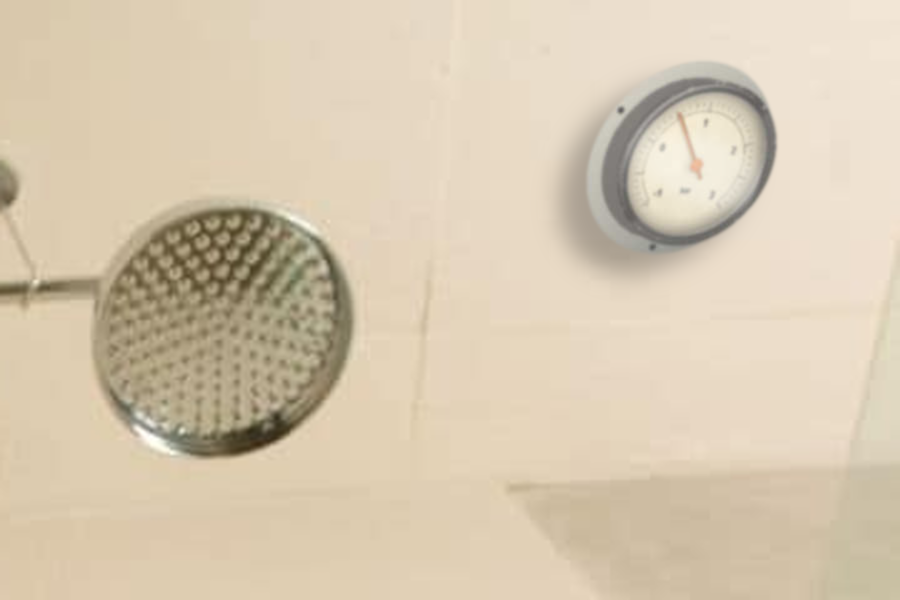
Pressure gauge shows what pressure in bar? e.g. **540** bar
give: **0.5** bar
